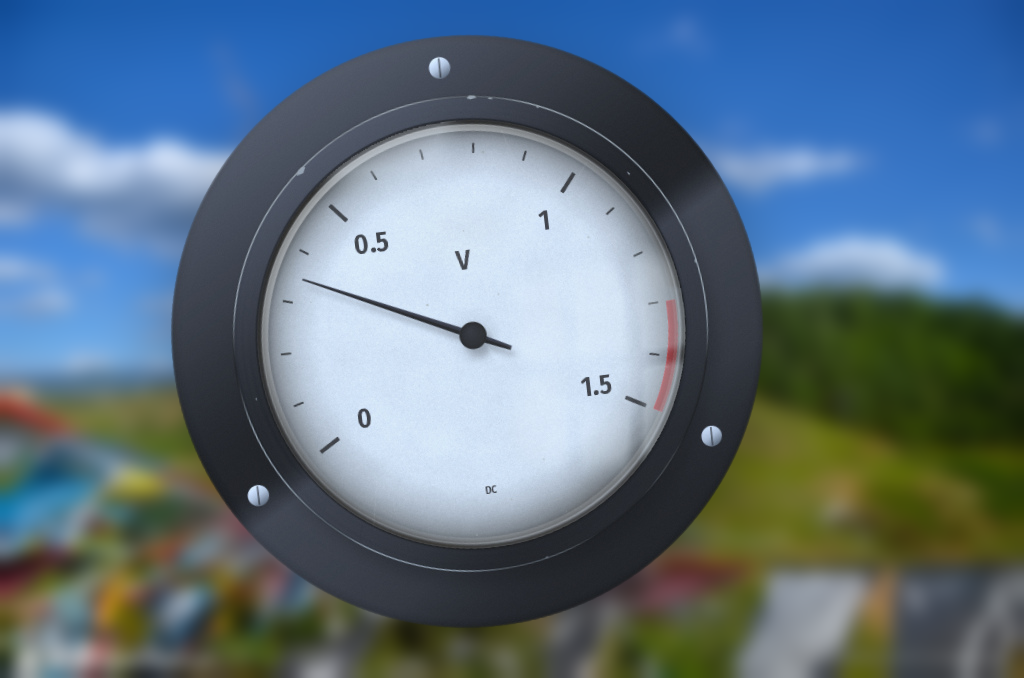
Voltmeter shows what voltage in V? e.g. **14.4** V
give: **0.35** V
